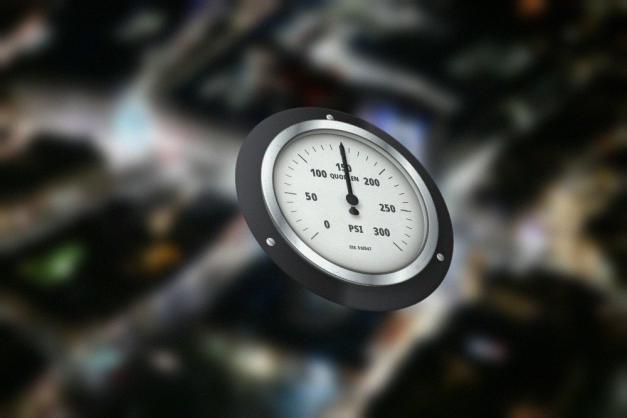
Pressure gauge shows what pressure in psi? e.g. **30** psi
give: **150** psi
